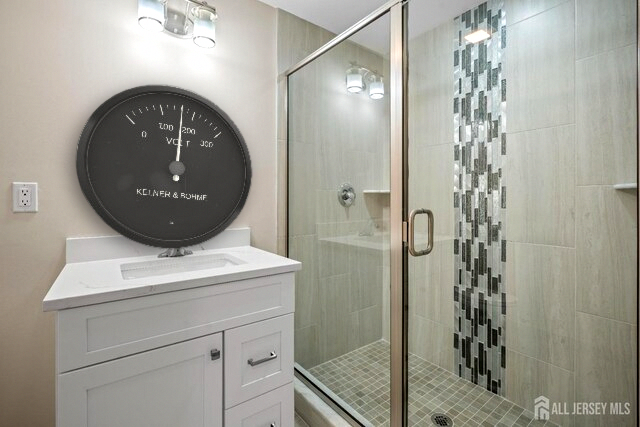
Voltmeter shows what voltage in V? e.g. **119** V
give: **160** V
